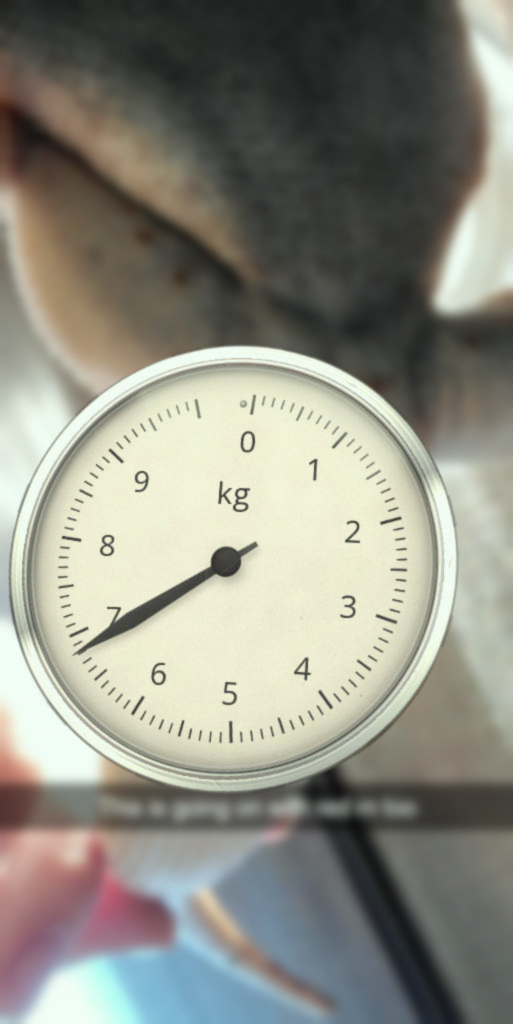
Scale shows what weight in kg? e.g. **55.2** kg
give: **6.8** kg
